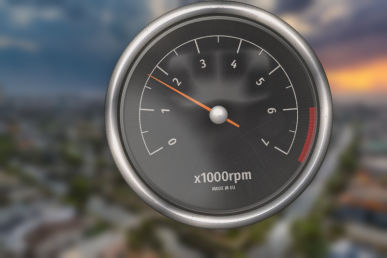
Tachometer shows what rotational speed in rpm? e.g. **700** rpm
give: **1750** rpm
